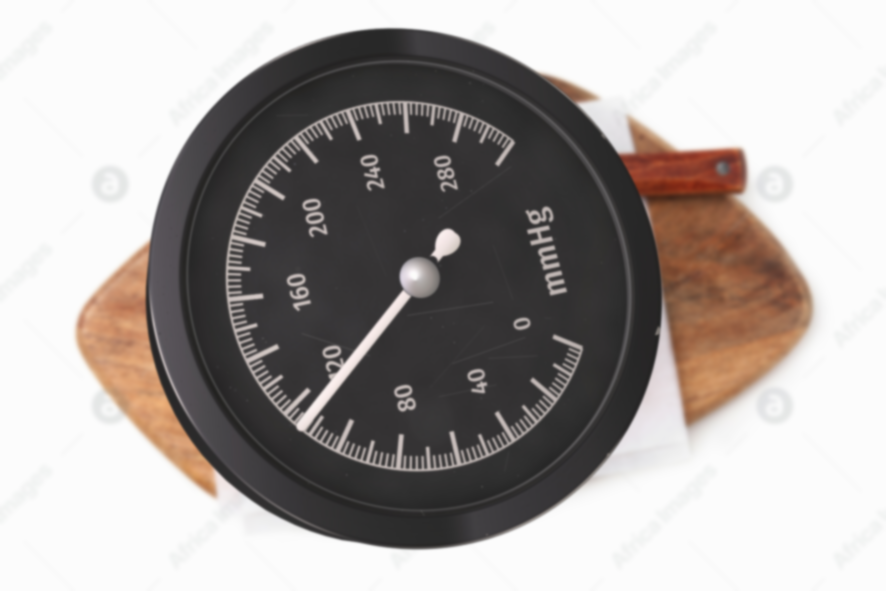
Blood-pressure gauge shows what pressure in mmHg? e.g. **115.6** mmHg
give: **114** mmHg
